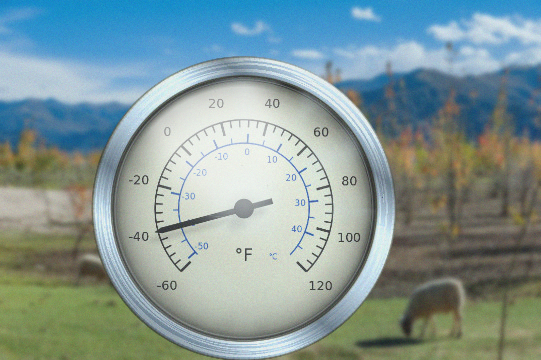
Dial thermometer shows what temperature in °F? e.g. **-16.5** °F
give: **-40** °F
